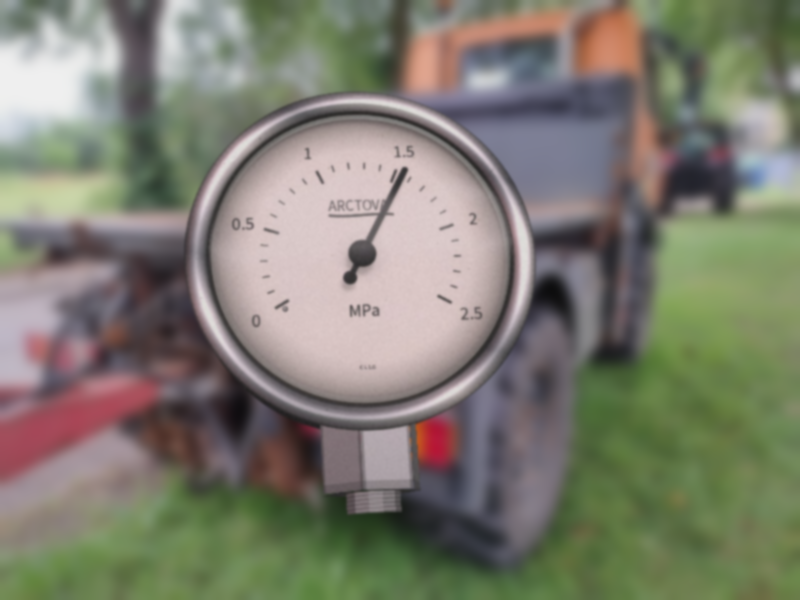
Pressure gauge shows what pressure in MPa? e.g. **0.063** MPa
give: **1.55** MPa
